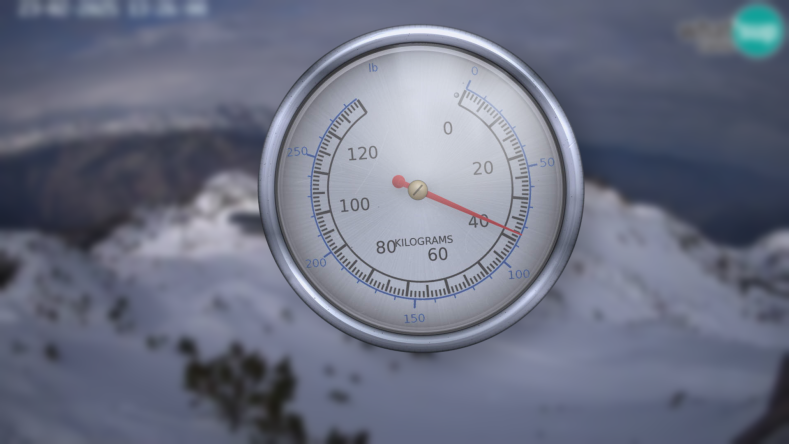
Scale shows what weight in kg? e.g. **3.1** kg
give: **38** kg
